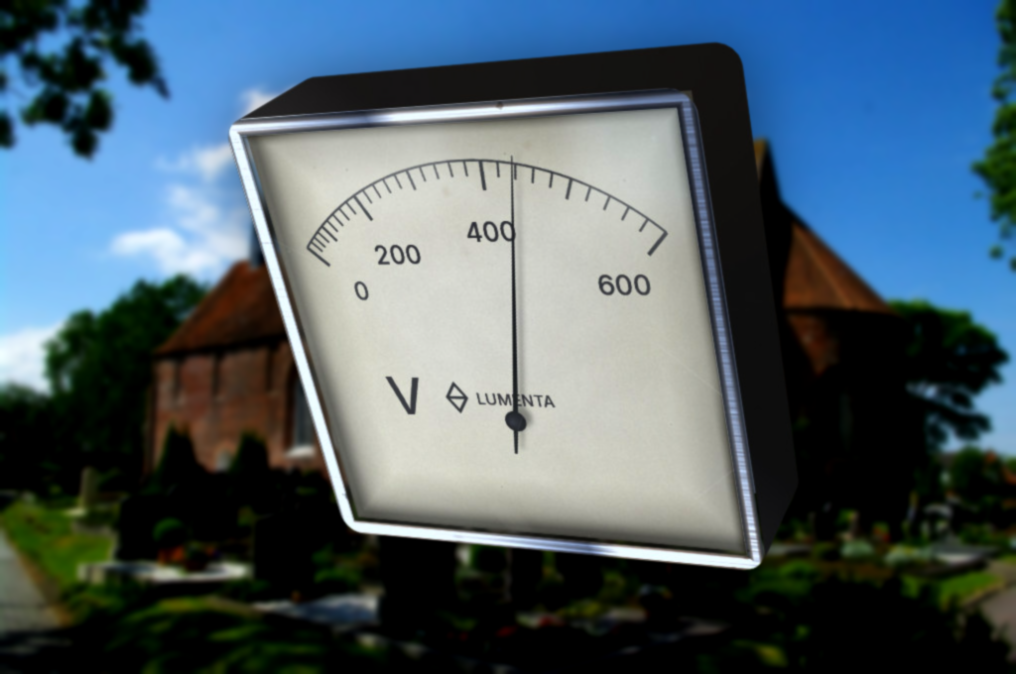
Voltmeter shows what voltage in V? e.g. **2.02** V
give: **440** V
